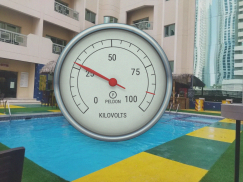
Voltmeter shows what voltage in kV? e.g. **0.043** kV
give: **27.5** kV
